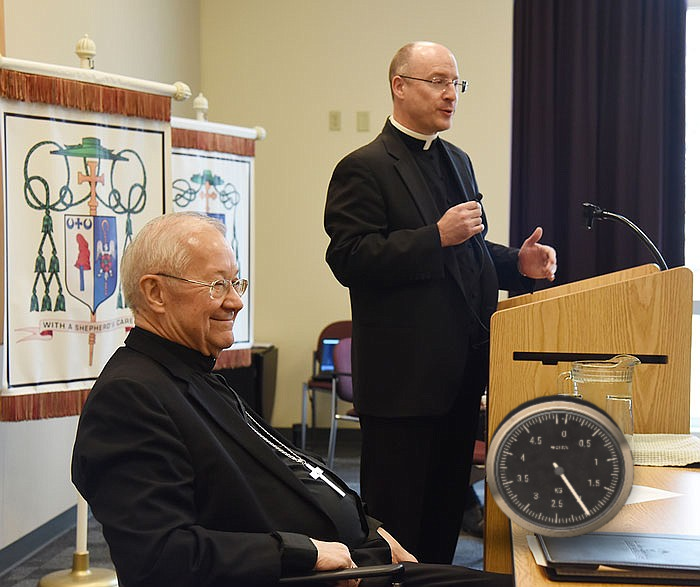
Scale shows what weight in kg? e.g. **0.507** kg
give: **2** kg
